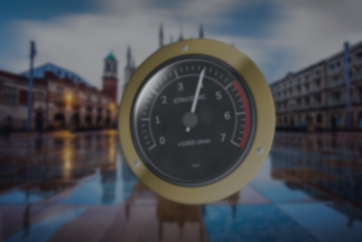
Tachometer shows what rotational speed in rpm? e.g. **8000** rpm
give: **4000** rpm
